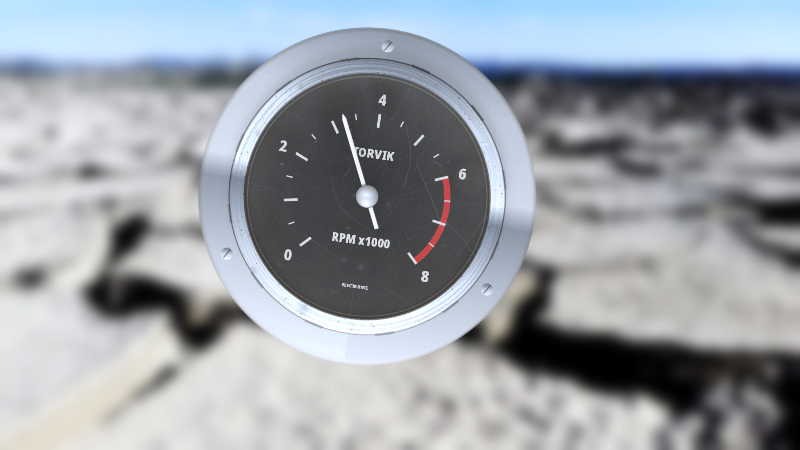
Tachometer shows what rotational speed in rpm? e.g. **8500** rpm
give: **3250** rpm
